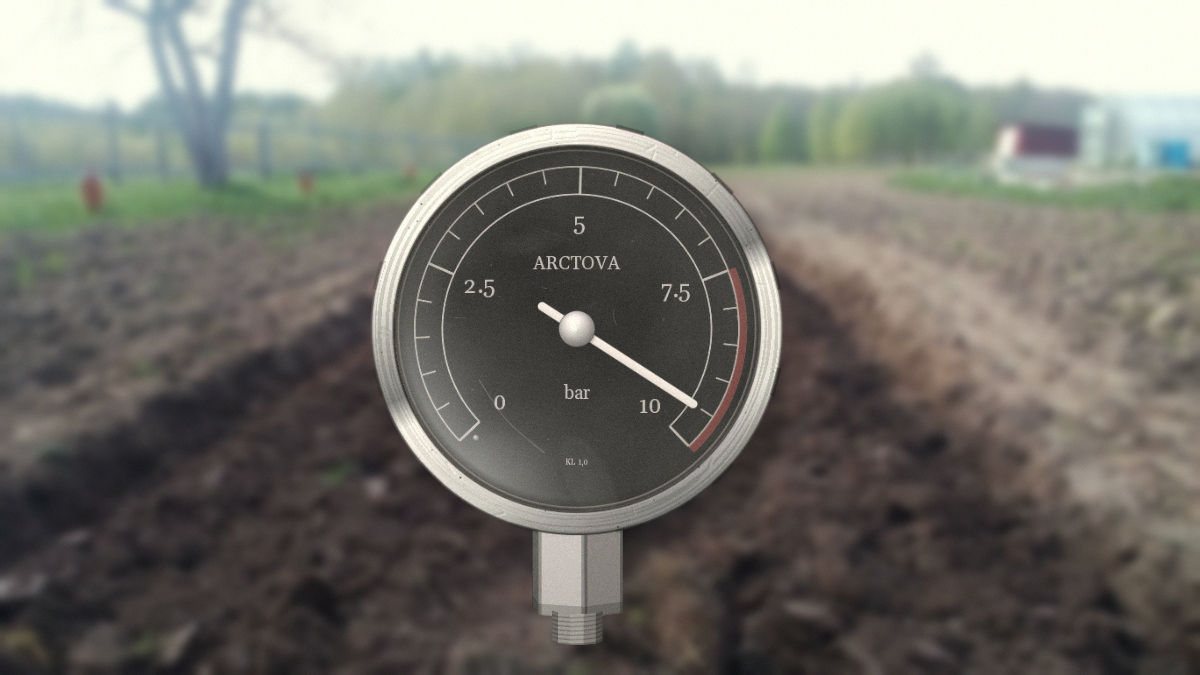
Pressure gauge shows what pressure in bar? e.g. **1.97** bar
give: **9.5** bar
